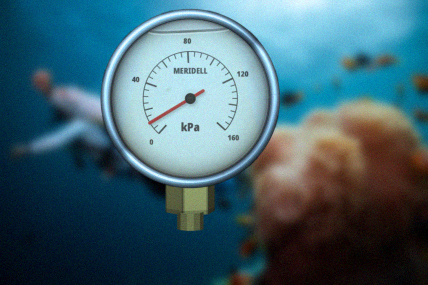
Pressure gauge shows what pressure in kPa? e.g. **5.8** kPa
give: **10** kPa
